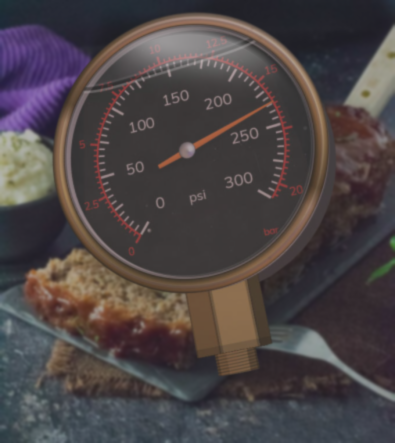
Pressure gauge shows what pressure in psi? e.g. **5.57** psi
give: **235** psi
